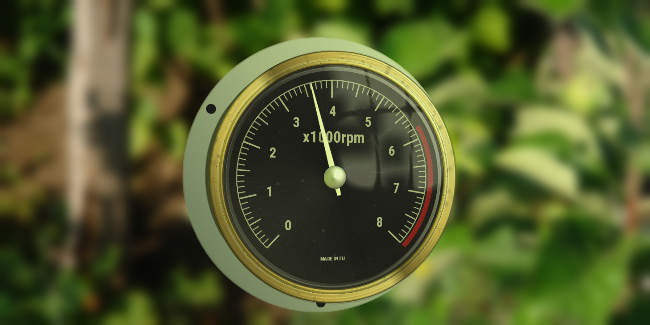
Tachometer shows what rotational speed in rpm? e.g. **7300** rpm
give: **3600** rpm
